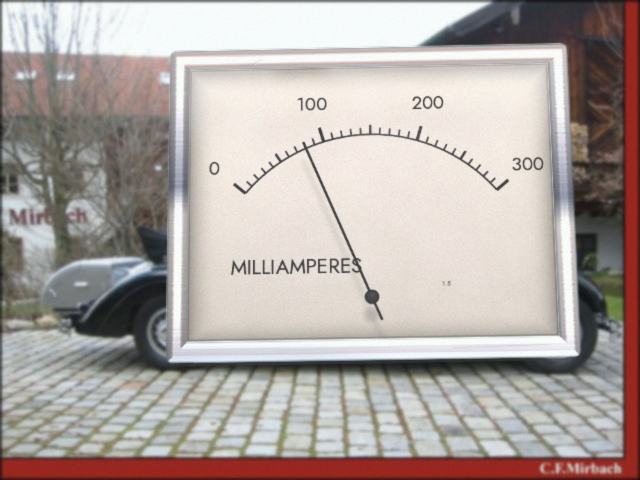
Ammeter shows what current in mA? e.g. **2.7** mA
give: **80** mA
